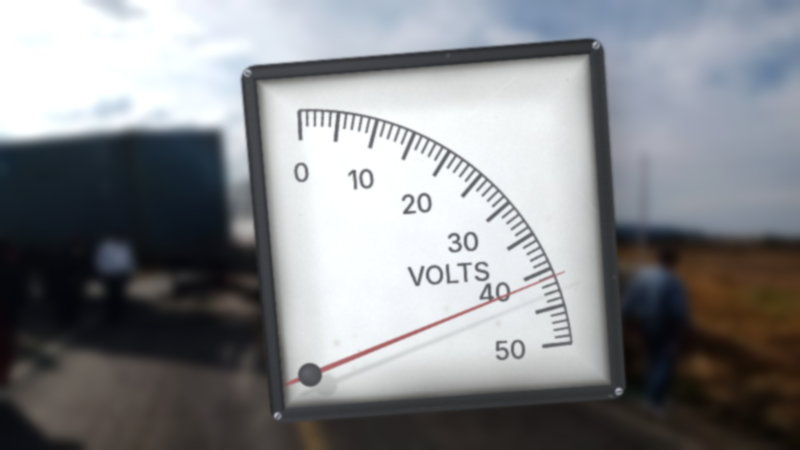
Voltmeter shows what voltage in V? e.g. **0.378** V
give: **41** V
